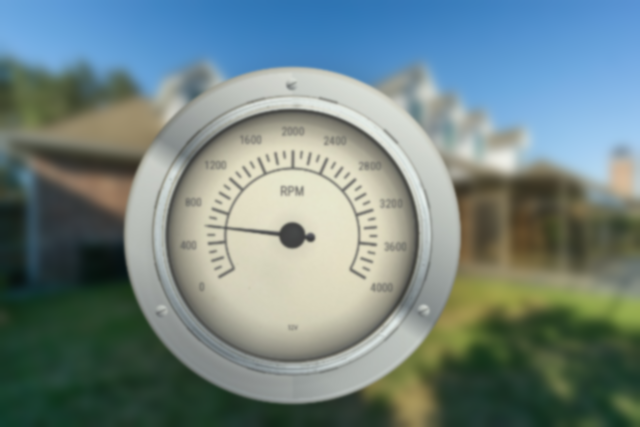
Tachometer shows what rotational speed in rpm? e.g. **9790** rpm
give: **600** rpm
